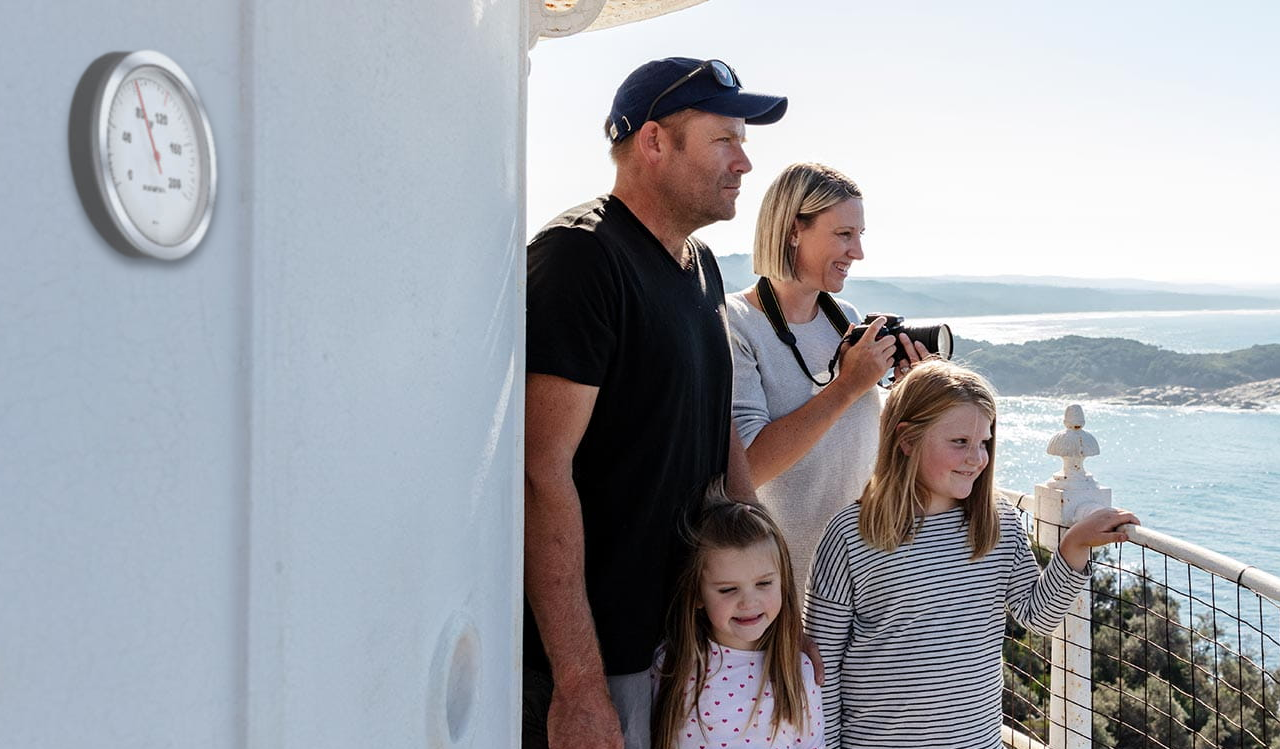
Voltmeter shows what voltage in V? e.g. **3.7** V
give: **80** V
